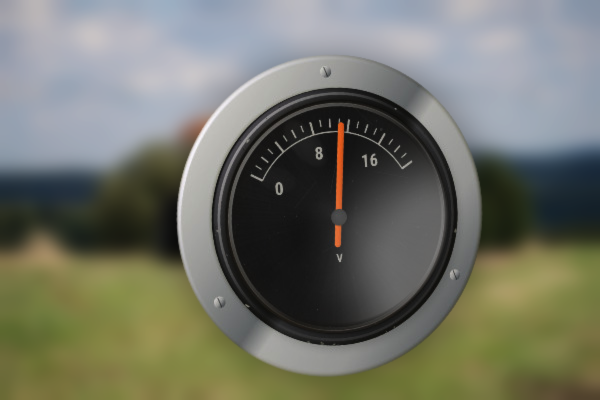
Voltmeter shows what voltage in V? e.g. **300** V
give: **11** V
